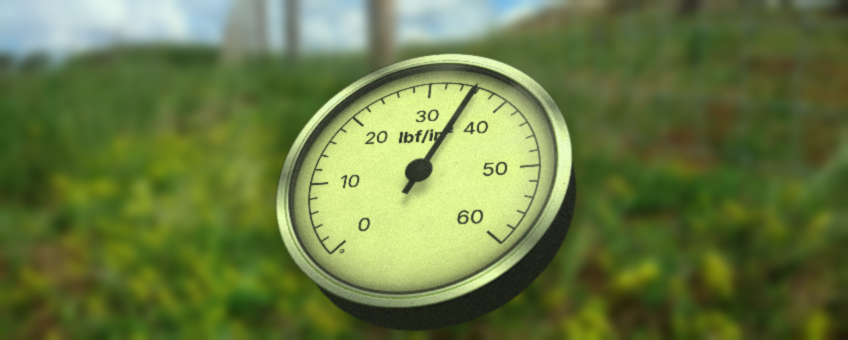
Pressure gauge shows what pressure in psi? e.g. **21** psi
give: **36** psi
